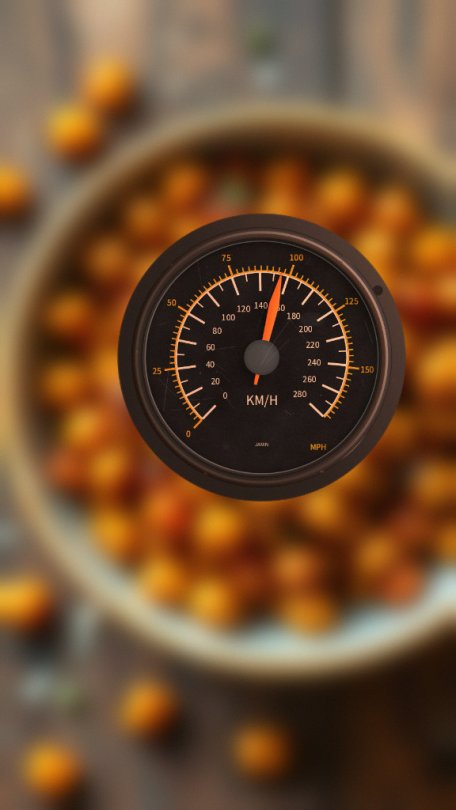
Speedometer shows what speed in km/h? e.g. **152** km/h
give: **155** km/h
